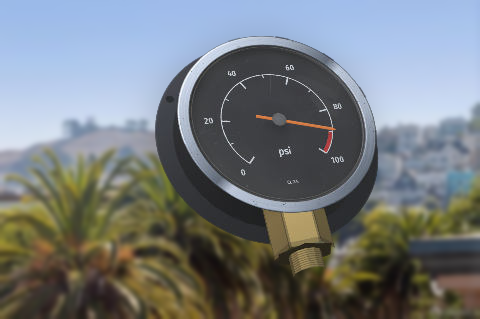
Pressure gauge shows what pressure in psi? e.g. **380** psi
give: **90** psi
